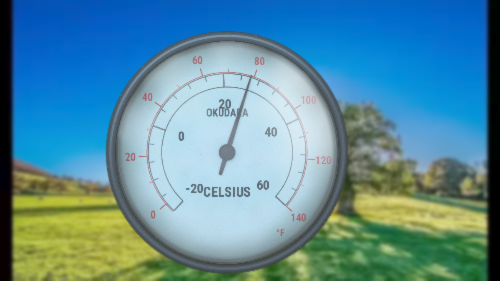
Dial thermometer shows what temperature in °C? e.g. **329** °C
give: **26** °C
